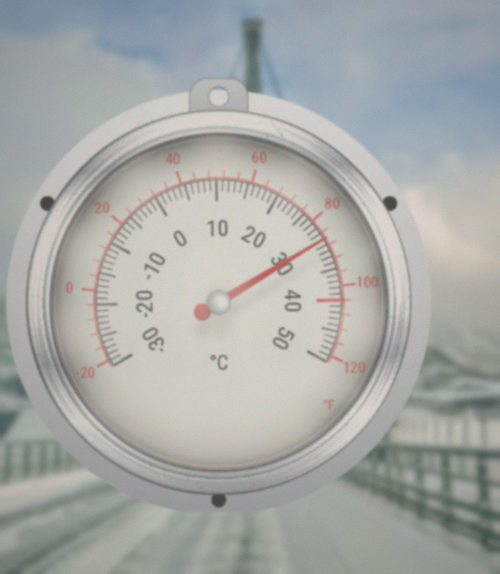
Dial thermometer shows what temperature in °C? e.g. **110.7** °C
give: **30** °C
